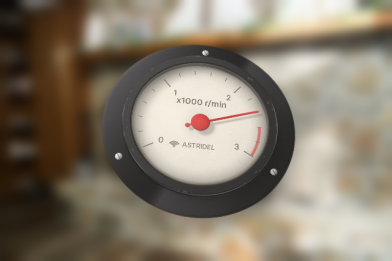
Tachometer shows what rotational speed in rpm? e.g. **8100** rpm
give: **2400** rpm
